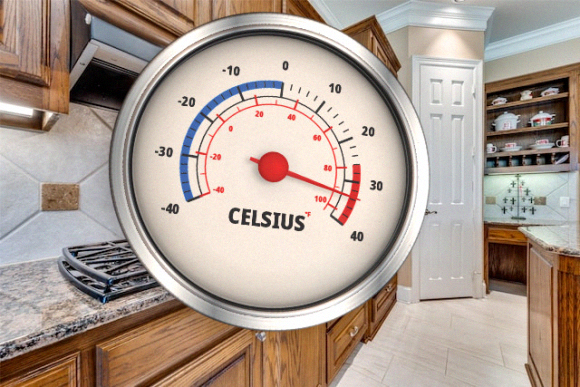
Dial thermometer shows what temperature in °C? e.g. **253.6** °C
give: **34** °C
